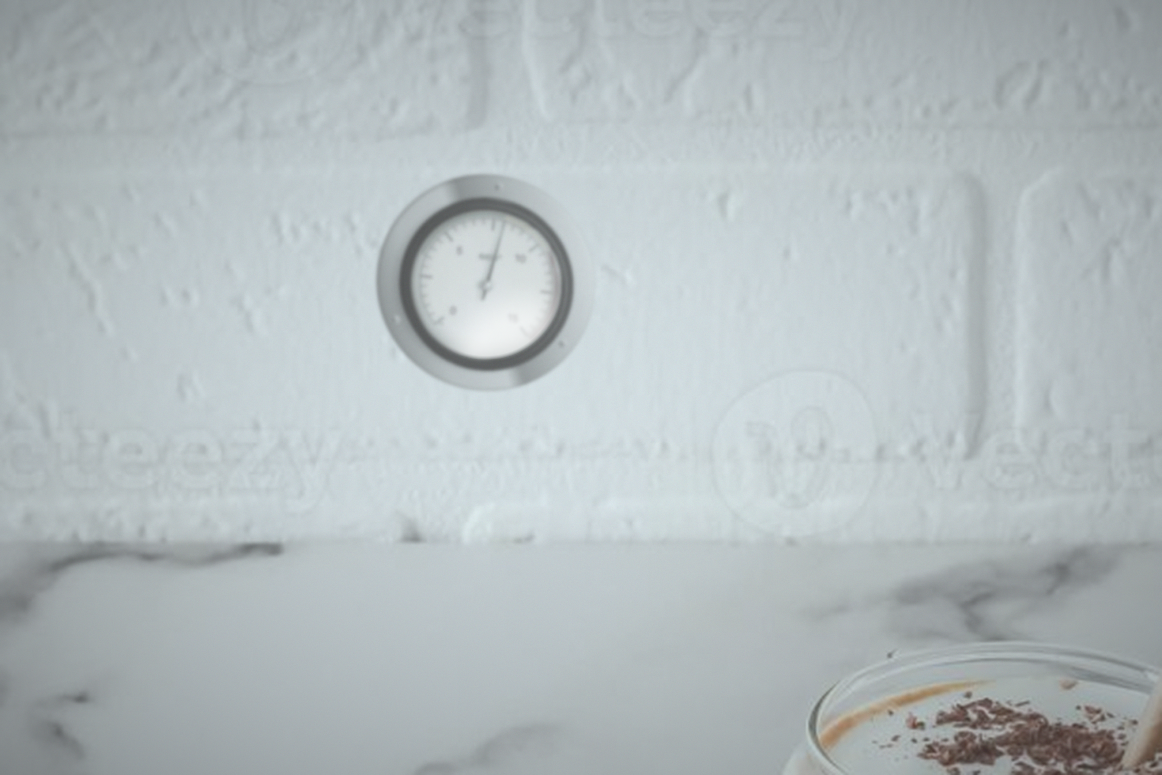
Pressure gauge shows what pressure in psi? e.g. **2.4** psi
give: **8** psi
